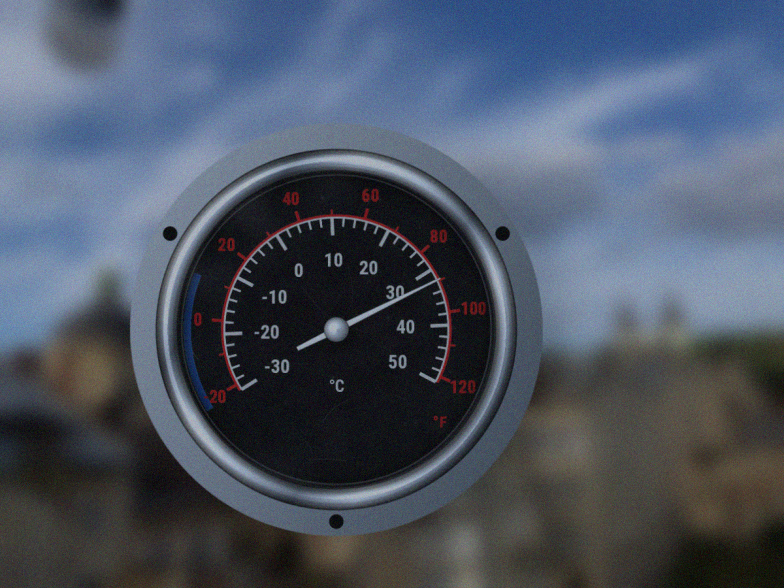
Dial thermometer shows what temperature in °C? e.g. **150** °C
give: **32** °C
